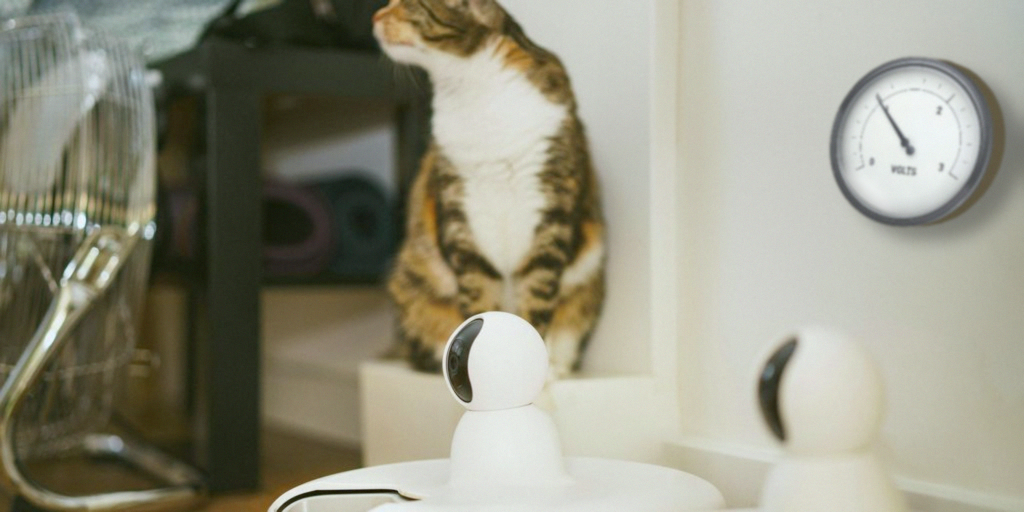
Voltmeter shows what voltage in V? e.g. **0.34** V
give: **1** V
